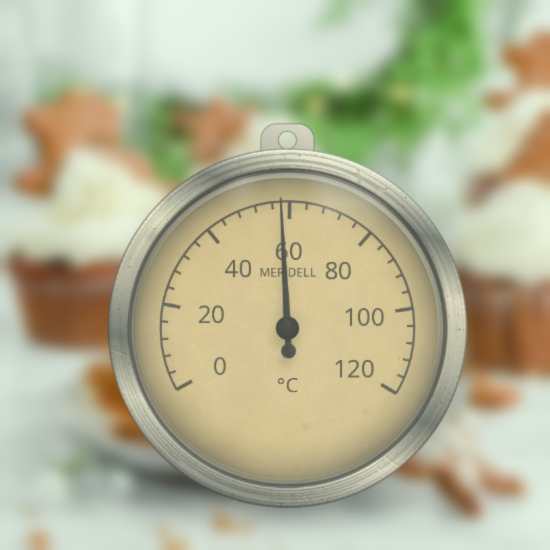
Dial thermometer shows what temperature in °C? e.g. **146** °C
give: **58** °C
